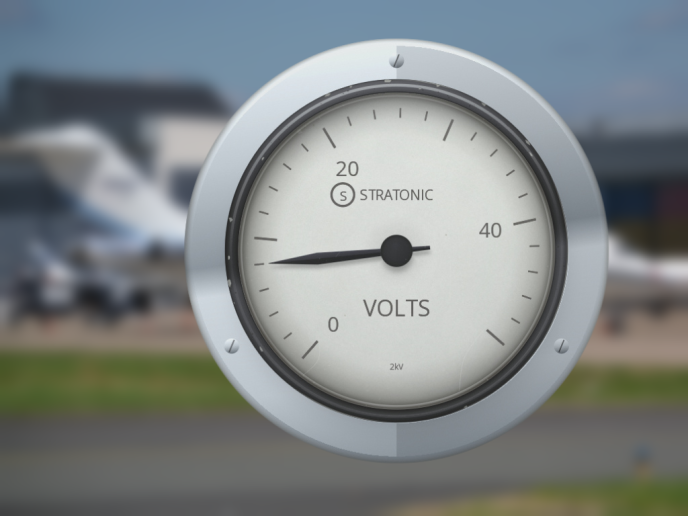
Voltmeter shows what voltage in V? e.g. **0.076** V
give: **8** V
